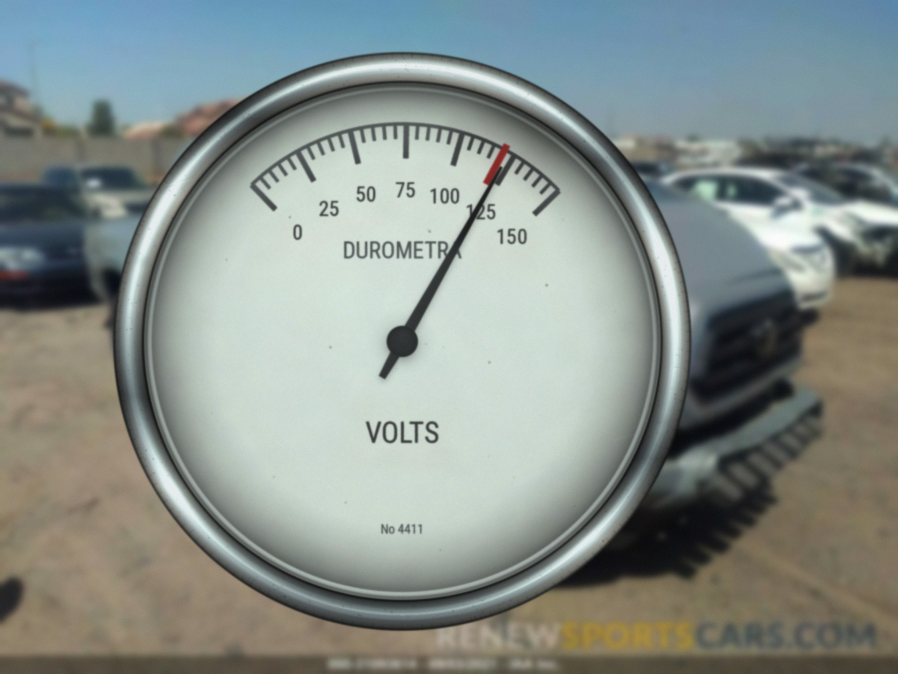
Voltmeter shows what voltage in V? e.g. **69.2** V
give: **122.5** V
